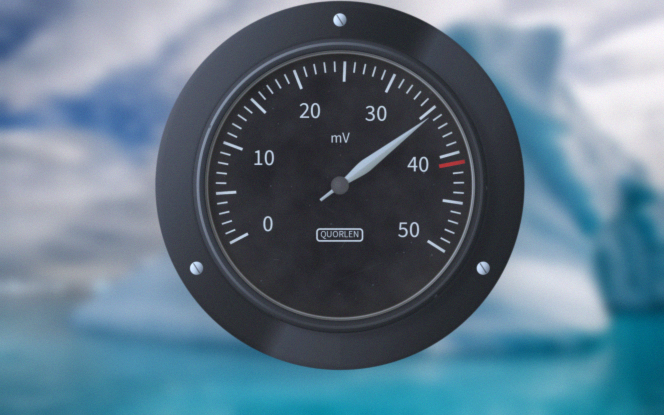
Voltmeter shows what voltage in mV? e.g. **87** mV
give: **35.5** mV
